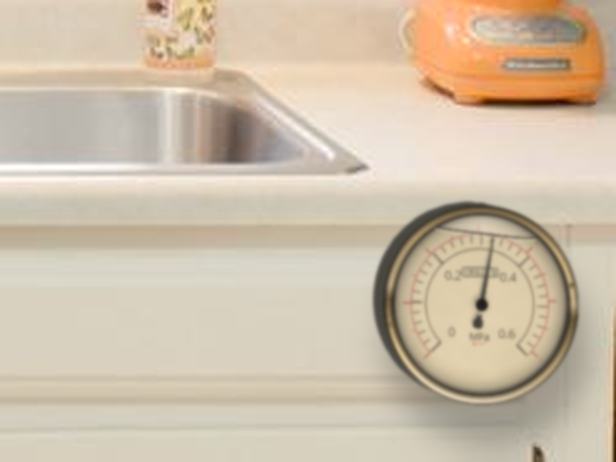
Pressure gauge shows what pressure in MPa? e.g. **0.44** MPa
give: **0.32** MPa
